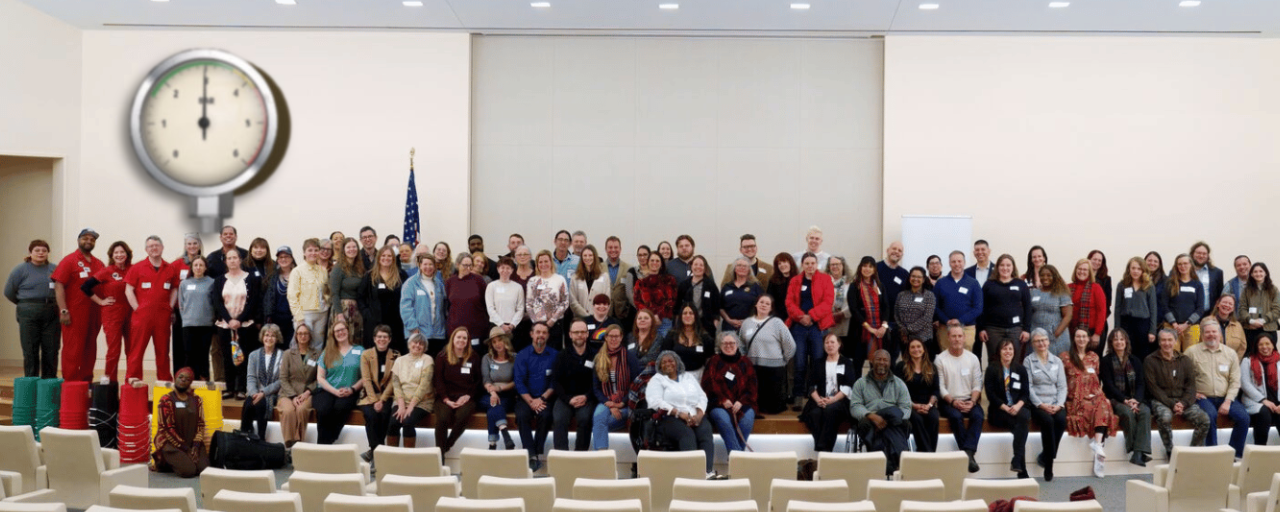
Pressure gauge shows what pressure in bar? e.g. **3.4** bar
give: **3** bar
